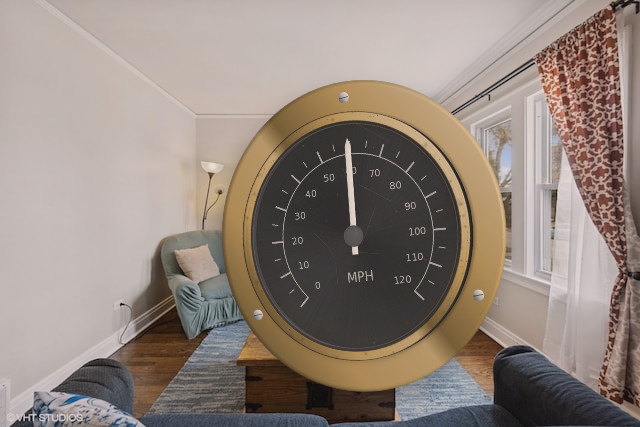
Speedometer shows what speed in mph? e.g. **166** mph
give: **60** mph
